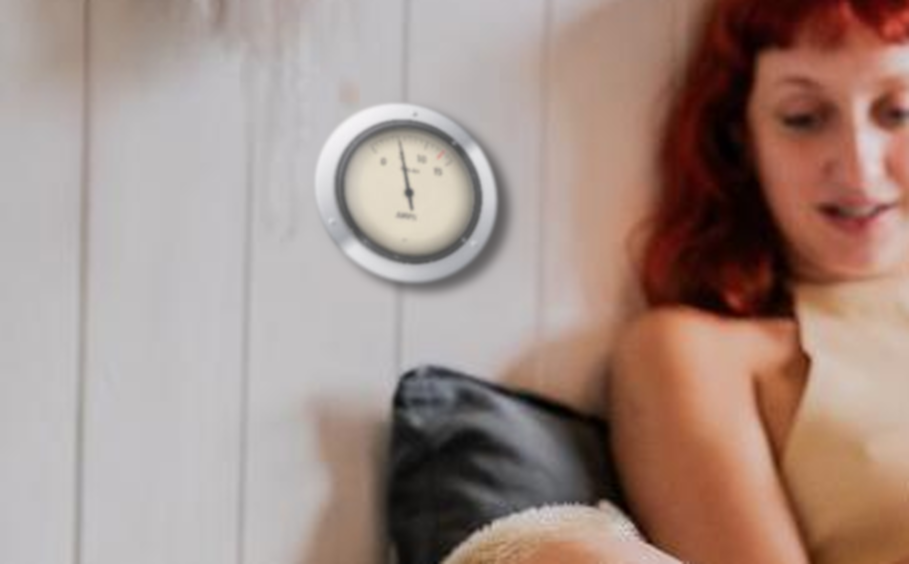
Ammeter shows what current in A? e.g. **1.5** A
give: **5** A
